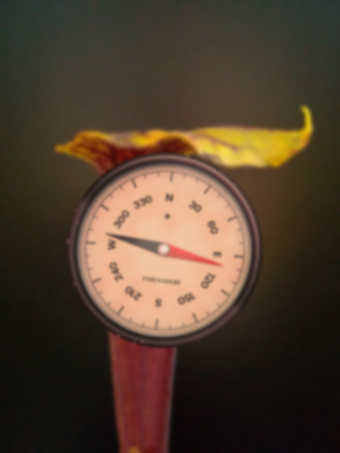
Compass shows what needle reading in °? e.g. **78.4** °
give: **100** °
